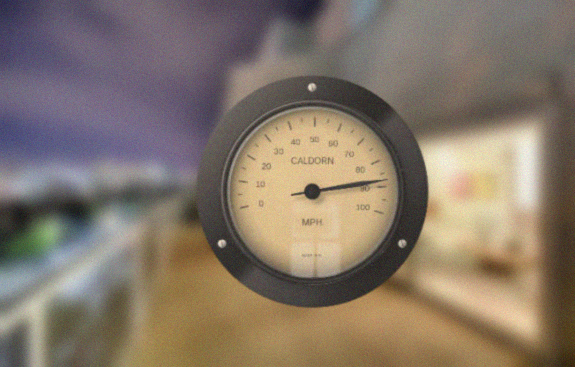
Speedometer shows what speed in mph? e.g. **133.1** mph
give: **87.5** mph
